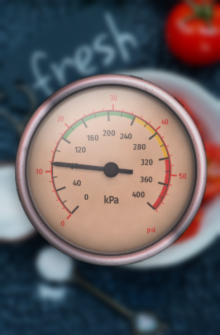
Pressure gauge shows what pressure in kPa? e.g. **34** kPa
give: **80** kPa
